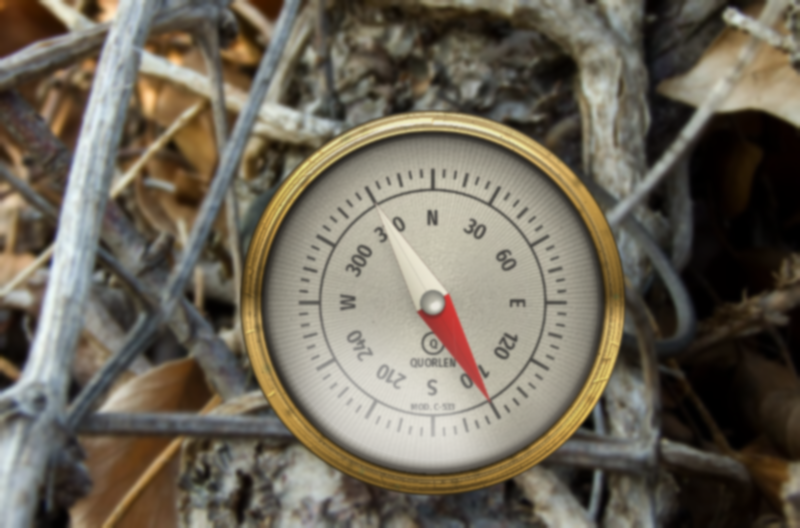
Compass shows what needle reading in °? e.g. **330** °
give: **150** °
